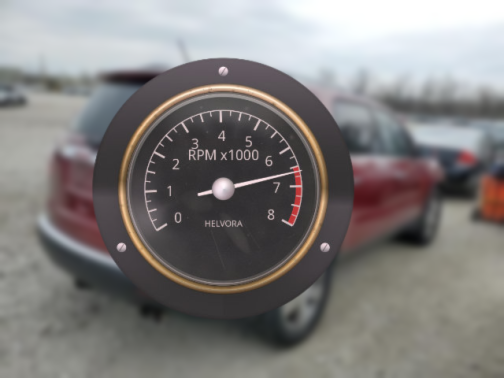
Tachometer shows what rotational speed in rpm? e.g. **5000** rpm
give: **6625** rpm
